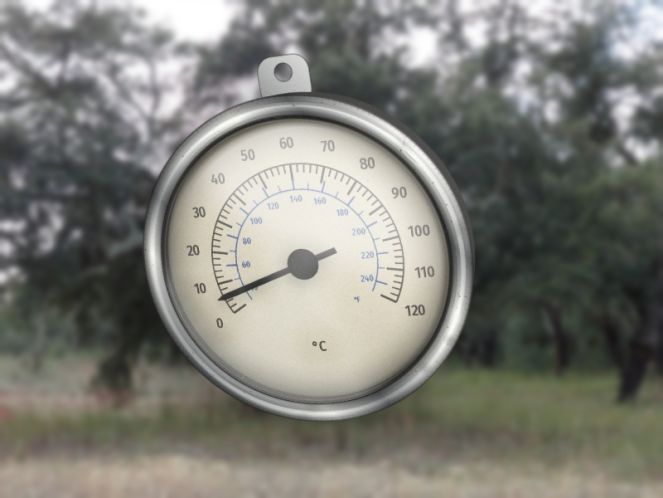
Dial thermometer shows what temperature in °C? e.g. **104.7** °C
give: **6** °C
